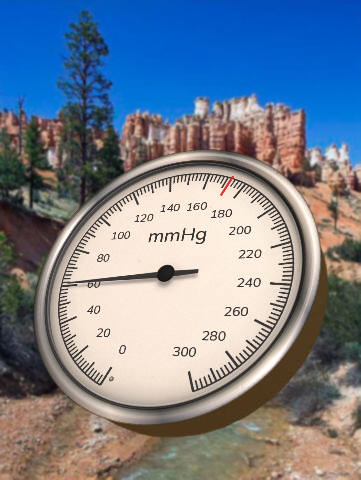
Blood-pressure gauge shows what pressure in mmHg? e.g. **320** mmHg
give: **60** mmHg
